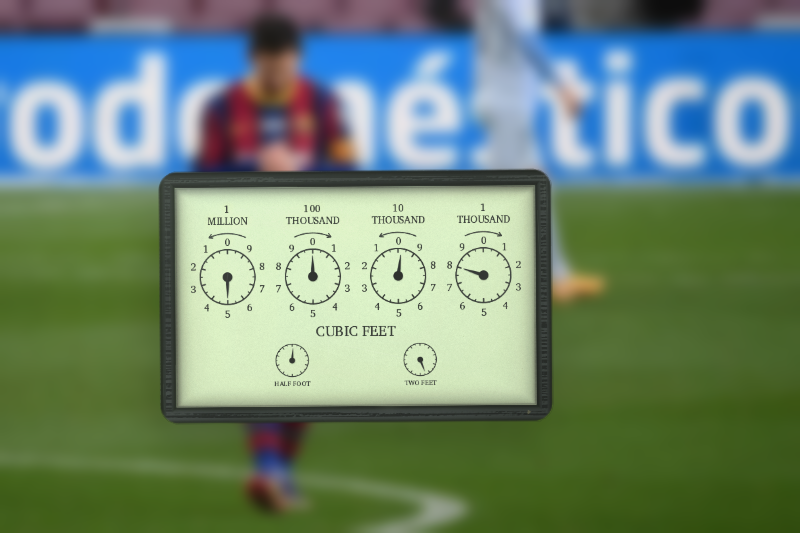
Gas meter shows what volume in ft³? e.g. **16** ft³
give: **499800** ft³
